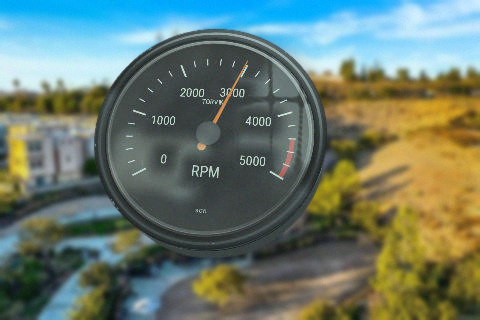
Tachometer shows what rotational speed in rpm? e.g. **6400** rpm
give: **3000** rpm
